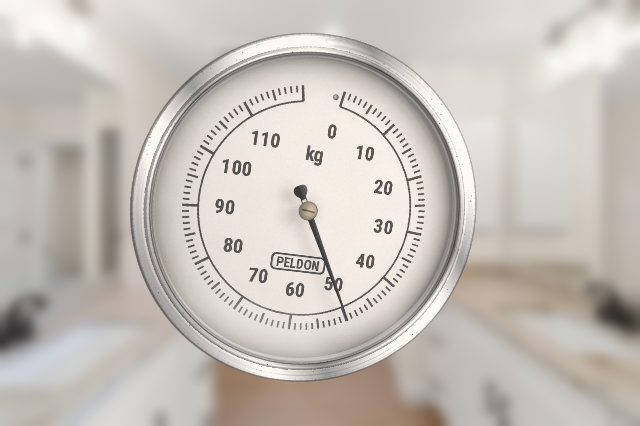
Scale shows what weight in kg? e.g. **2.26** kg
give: **50** kg
